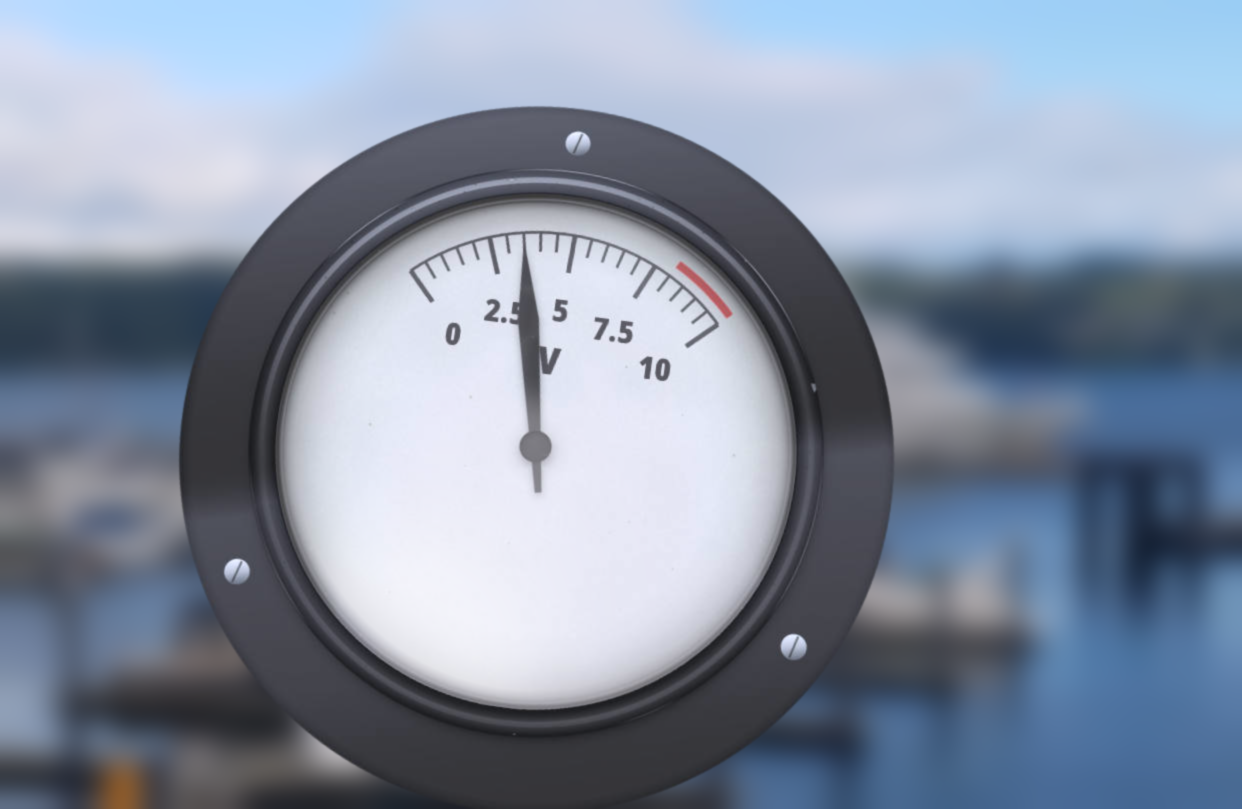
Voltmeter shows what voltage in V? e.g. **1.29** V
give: **3.5** V
